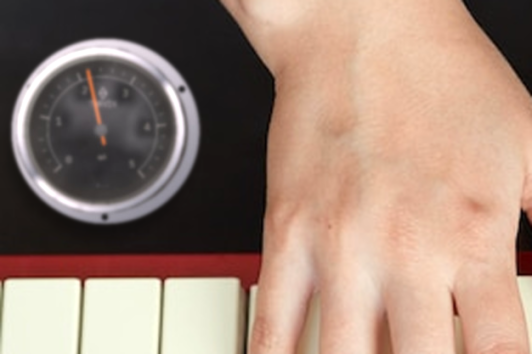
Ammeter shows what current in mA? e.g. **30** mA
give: **2.2** mA
